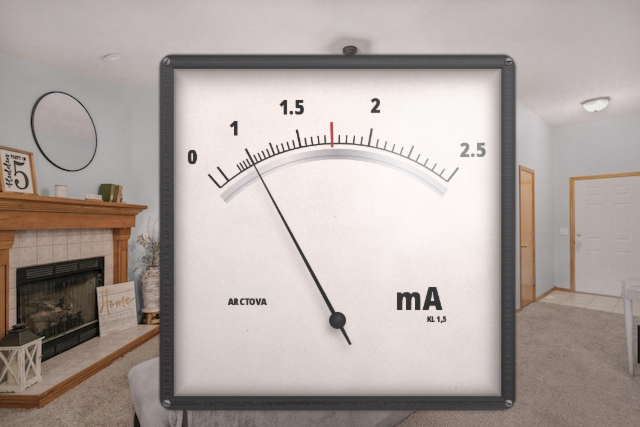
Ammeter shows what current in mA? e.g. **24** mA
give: **1** mA
